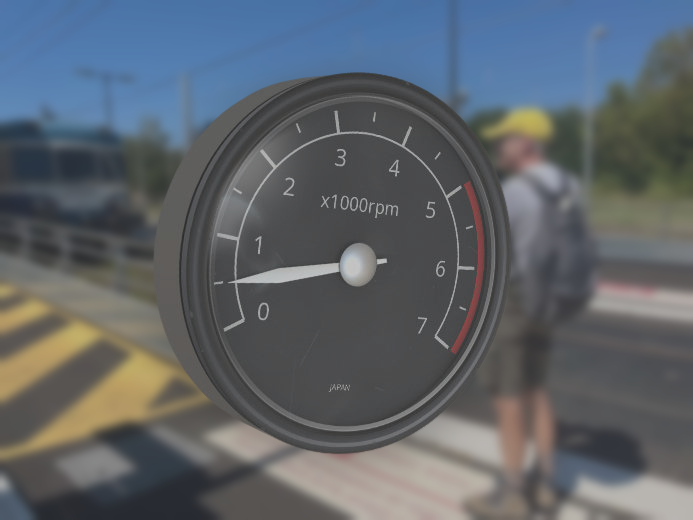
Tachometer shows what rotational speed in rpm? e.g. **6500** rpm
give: **500** rpm
